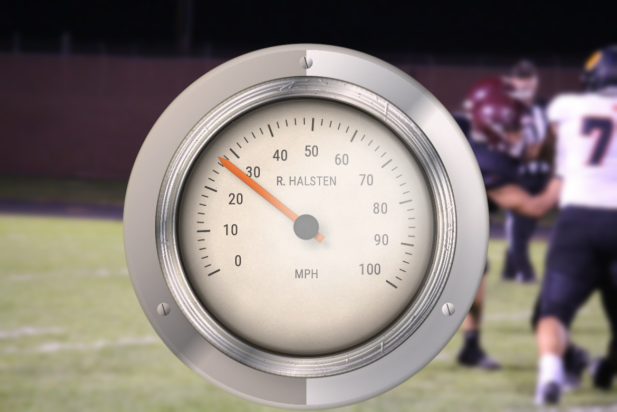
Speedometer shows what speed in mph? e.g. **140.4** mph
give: **27** mph
